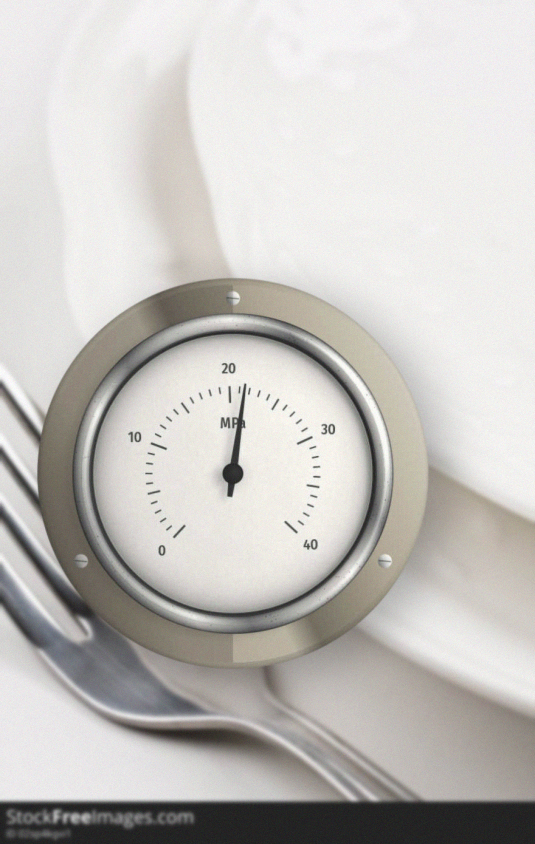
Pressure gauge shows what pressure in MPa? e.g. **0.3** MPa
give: **21.5** MPa
